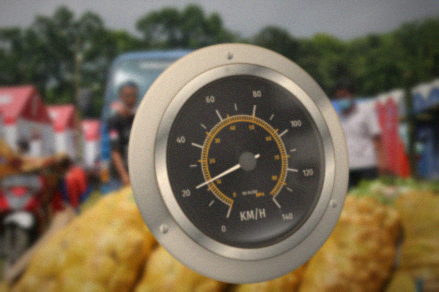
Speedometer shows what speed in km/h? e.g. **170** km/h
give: **20** km/h
